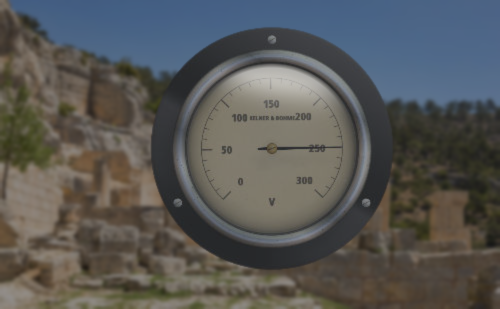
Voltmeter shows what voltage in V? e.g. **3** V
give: **250** V
